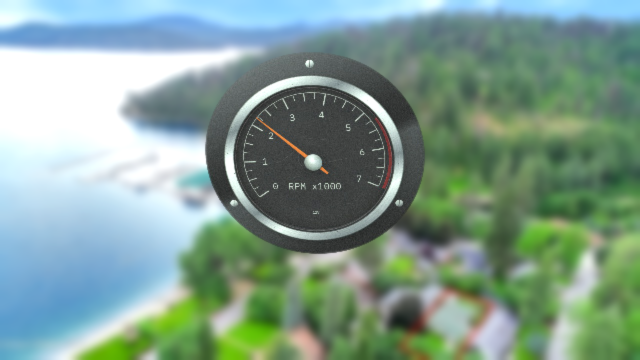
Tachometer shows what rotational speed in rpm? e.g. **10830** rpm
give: **2250** rpm
